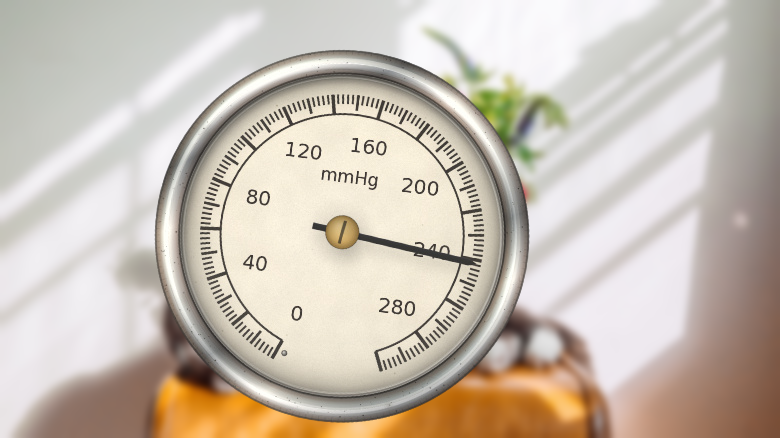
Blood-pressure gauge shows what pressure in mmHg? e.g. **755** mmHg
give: **242** mmHg
